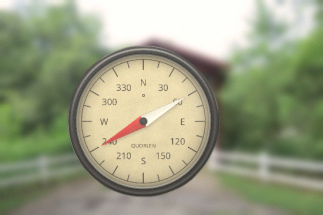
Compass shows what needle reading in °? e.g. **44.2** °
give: **240** °
